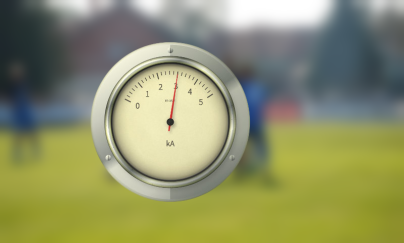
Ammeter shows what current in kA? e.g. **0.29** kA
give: **3** kA
